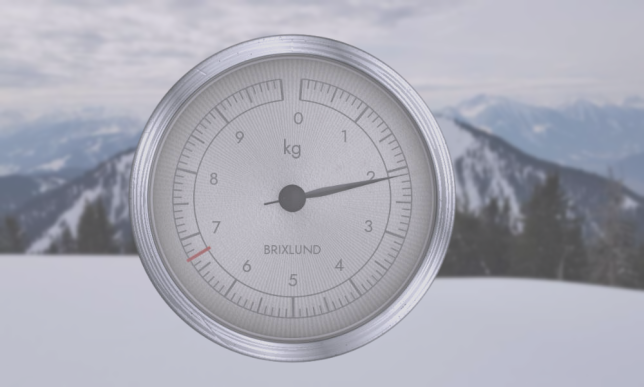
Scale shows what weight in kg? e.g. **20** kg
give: **2.1** kg
